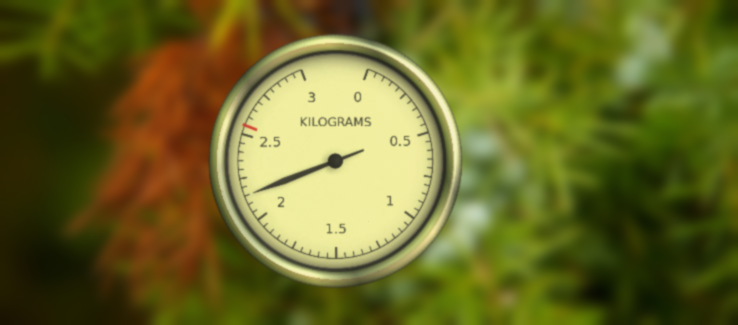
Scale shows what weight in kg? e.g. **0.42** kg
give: **2.15** kg
